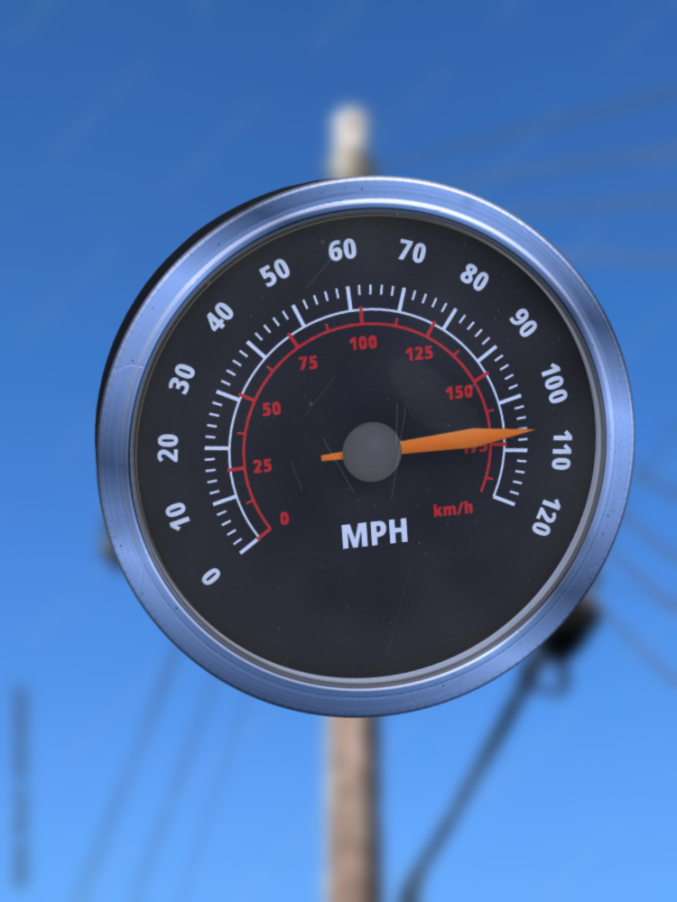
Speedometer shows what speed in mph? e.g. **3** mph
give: **106** mph
